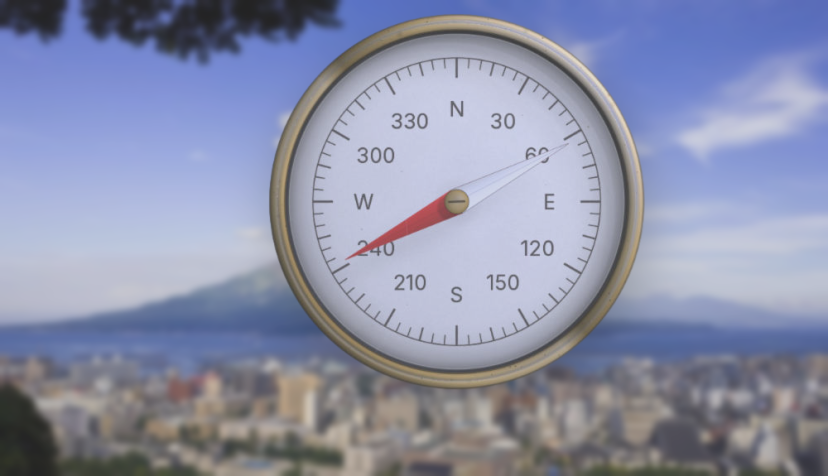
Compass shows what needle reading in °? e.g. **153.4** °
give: **242.5** °
